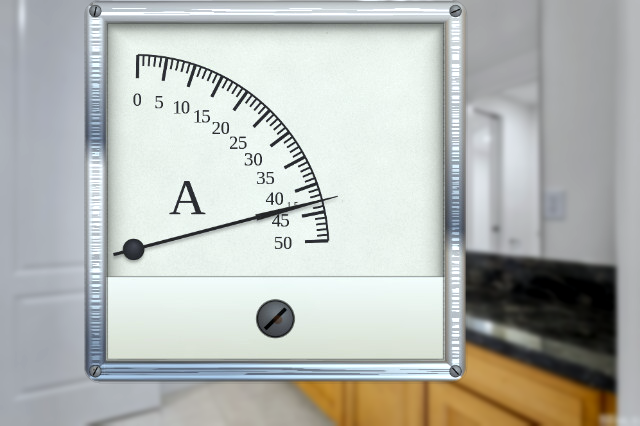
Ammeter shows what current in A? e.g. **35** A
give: **43** A
